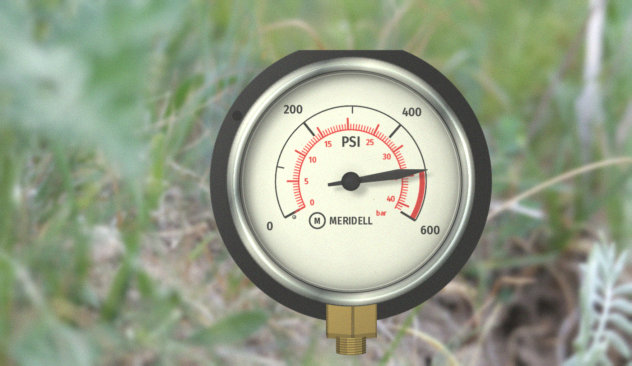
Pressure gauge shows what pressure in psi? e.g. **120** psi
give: **500** psi
